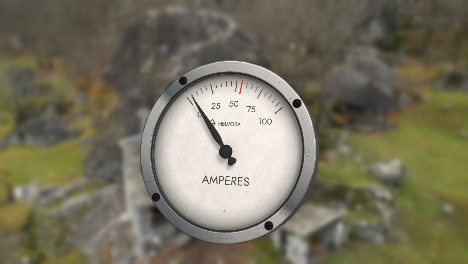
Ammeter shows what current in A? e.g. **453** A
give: **5** A
